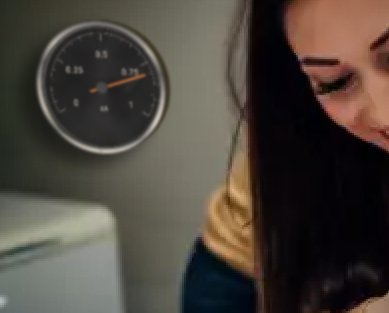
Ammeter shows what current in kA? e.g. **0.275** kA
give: **0.8** kA
